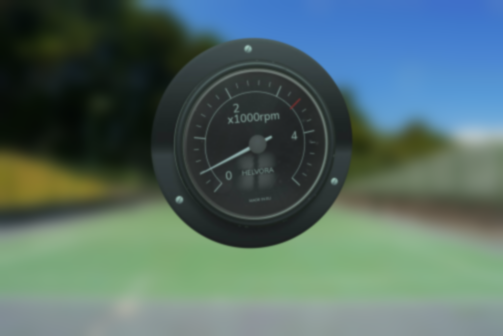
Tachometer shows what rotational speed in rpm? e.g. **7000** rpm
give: **400** rpm
